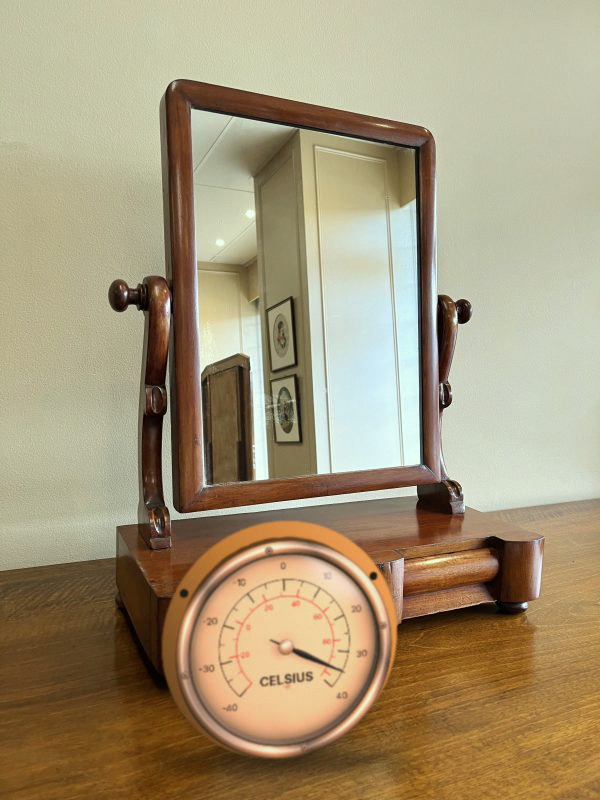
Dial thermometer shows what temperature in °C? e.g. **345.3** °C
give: **35** °C
